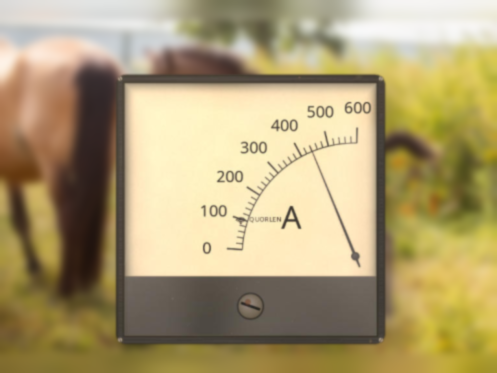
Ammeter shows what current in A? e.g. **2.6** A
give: **440** A
